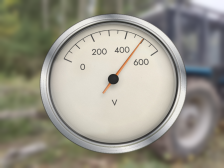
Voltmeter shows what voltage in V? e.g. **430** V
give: **500** V
